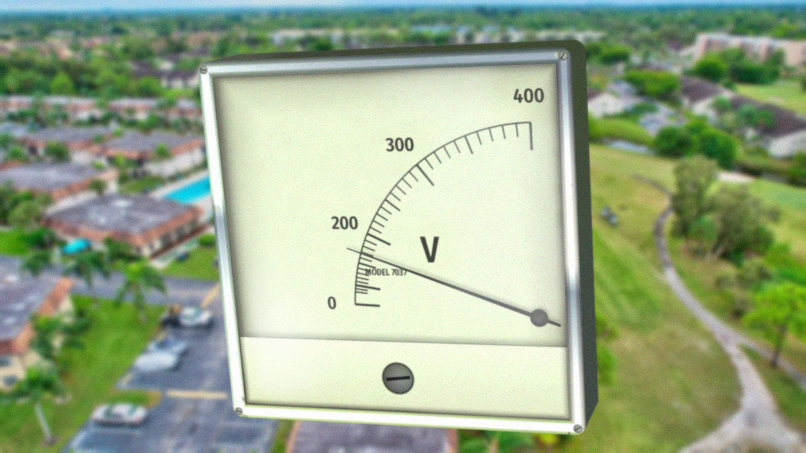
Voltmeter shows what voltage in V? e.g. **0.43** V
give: **170** V
